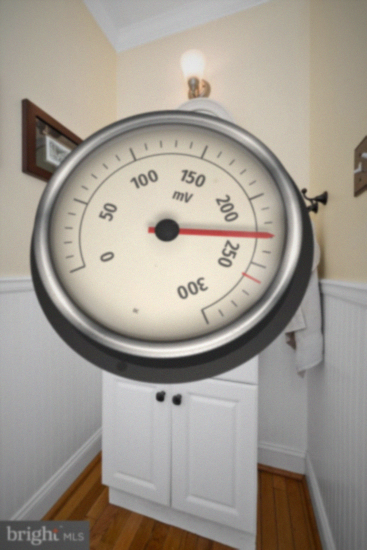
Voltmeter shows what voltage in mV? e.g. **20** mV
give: **230** mV
